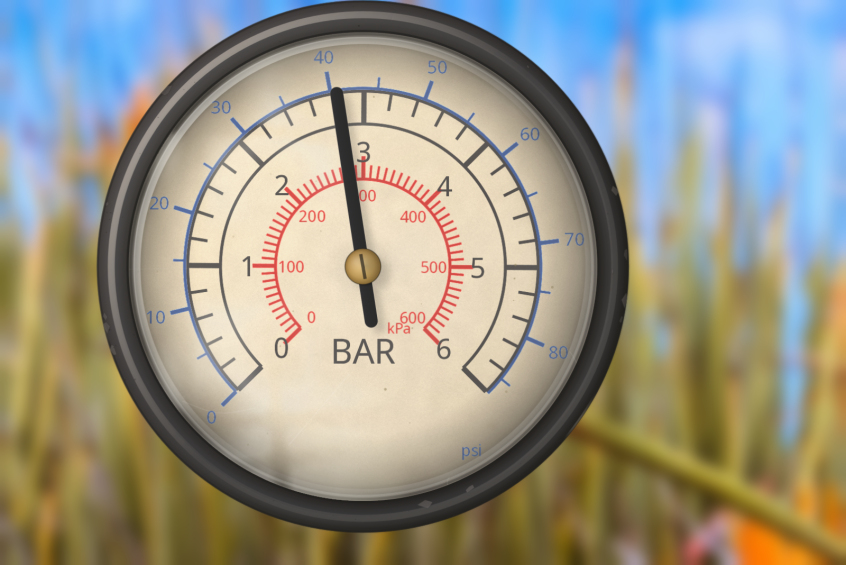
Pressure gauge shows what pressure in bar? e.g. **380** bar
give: **2.8** bar
